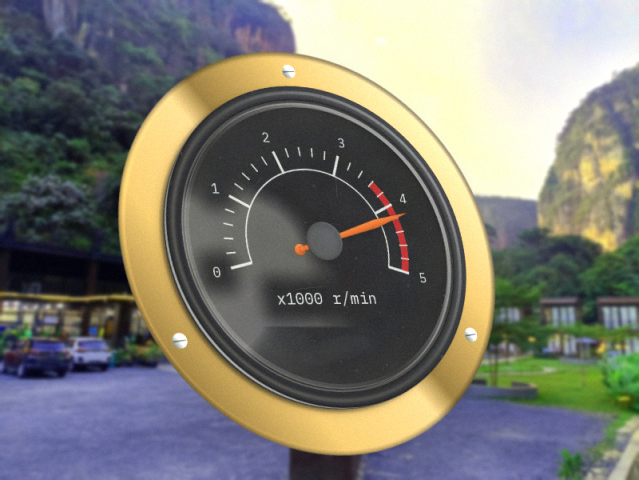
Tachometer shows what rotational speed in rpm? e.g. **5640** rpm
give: **4200** rpm
